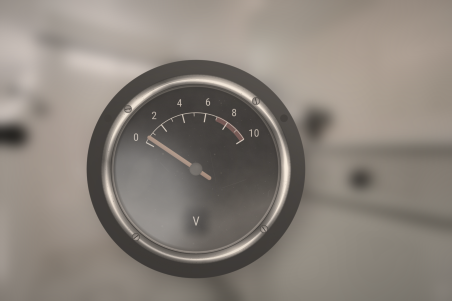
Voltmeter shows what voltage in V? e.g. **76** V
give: **0.5** V
